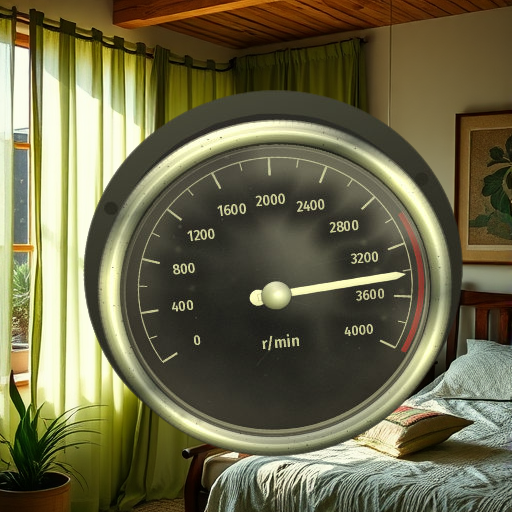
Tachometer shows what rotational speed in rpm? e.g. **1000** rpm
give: **3400** rpm
